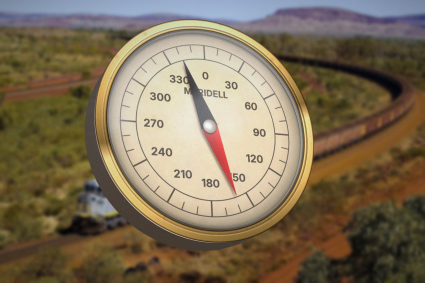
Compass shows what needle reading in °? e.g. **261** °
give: **160** °
